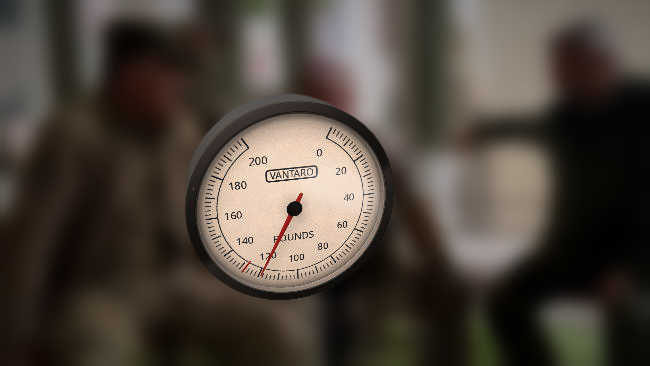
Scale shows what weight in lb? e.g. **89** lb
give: **120** lb
